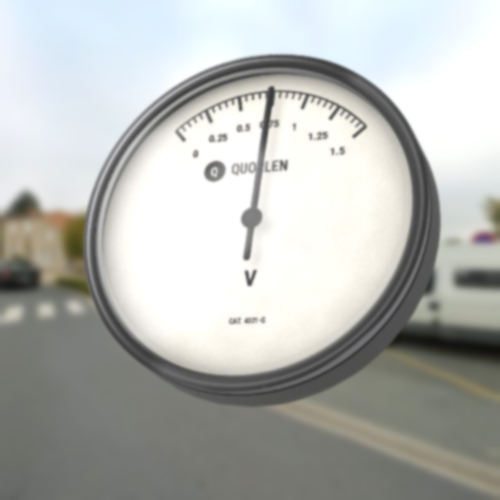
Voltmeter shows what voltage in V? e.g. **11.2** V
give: **0.75** V
